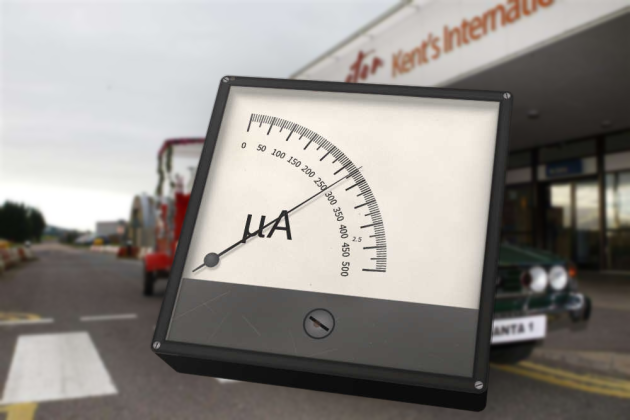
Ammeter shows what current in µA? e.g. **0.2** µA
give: **275** µA
